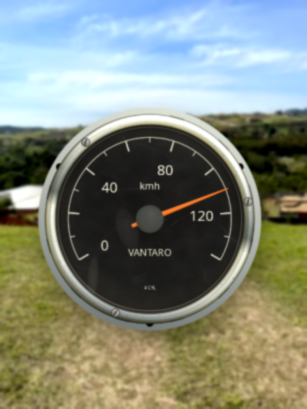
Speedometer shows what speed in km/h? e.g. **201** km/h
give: **110** km/h
